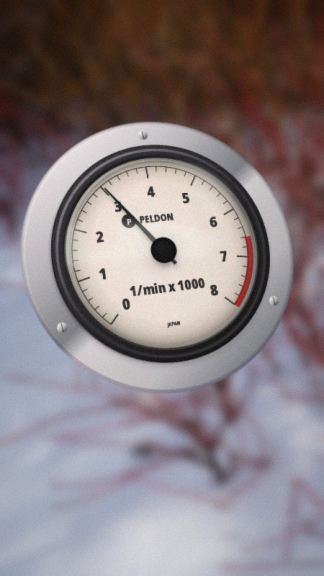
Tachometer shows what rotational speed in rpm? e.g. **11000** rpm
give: **3000** rpm
